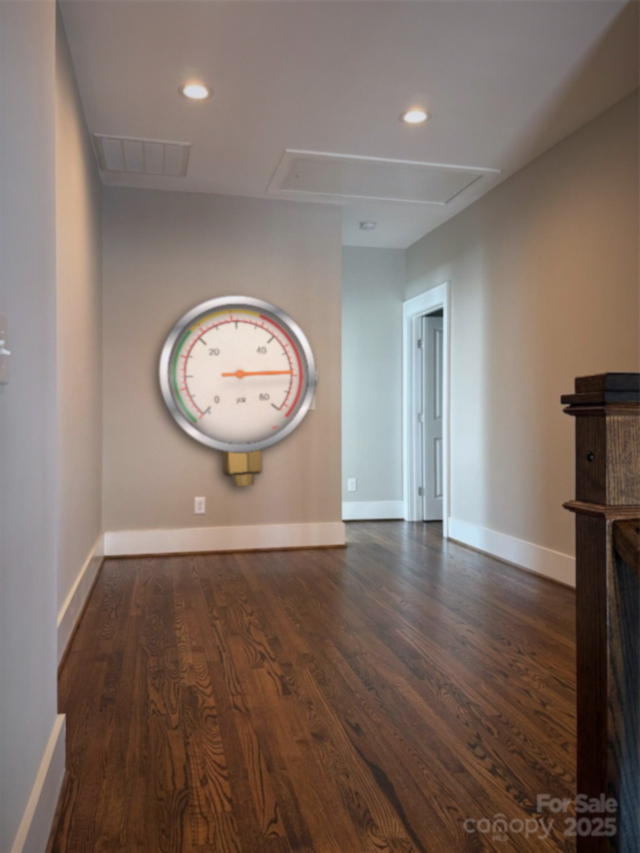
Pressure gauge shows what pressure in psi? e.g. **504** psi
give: **50** psi
